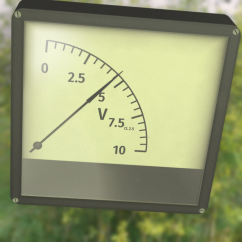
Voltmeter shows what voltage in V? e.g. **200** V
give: **4.5** V
